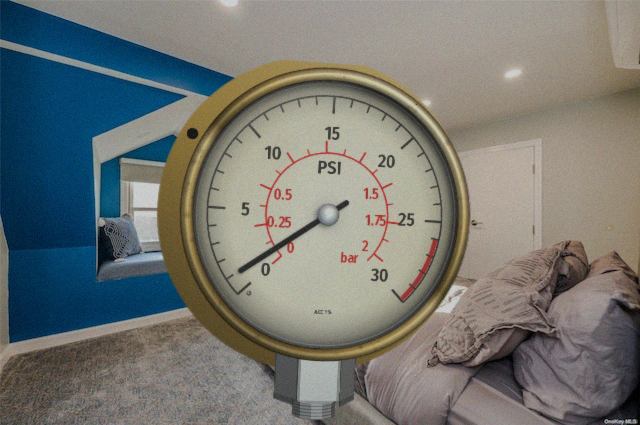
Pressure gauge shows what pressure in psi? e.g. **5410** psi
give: **1** psi
